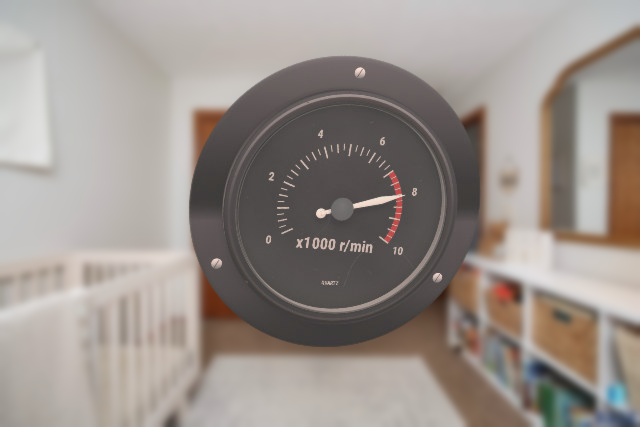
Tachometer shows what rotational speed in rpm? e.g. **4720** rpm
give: **8000** rpm
